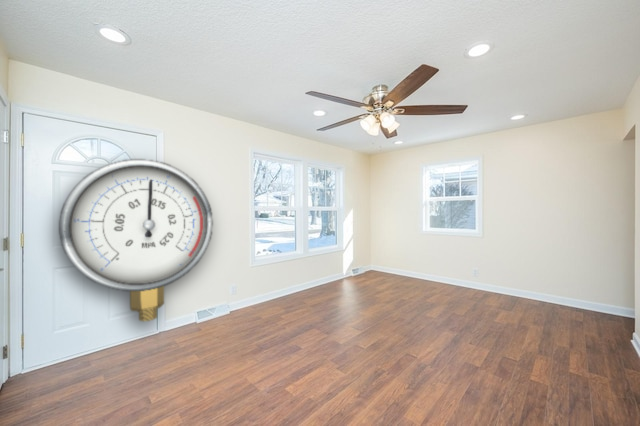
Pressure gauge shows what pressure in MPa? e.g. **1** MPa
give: **0.13** MPa
